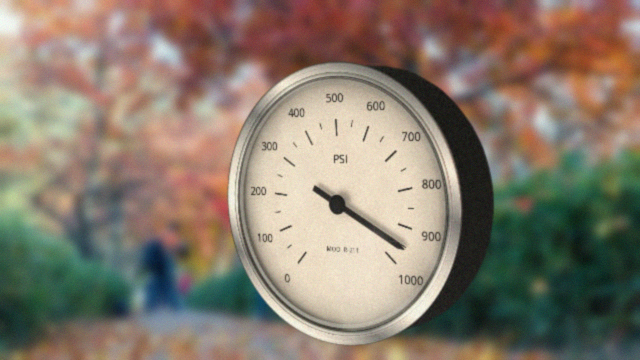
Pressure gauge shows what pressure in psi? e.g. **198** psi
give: **950** psi
